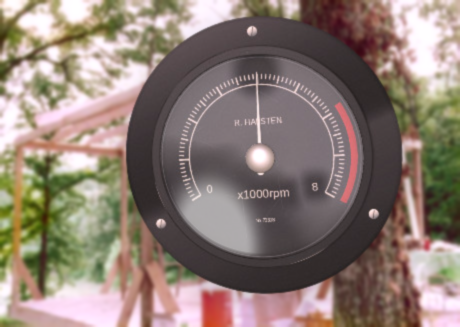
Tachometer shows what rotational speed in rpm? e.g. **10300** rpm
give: **4000** rpm
